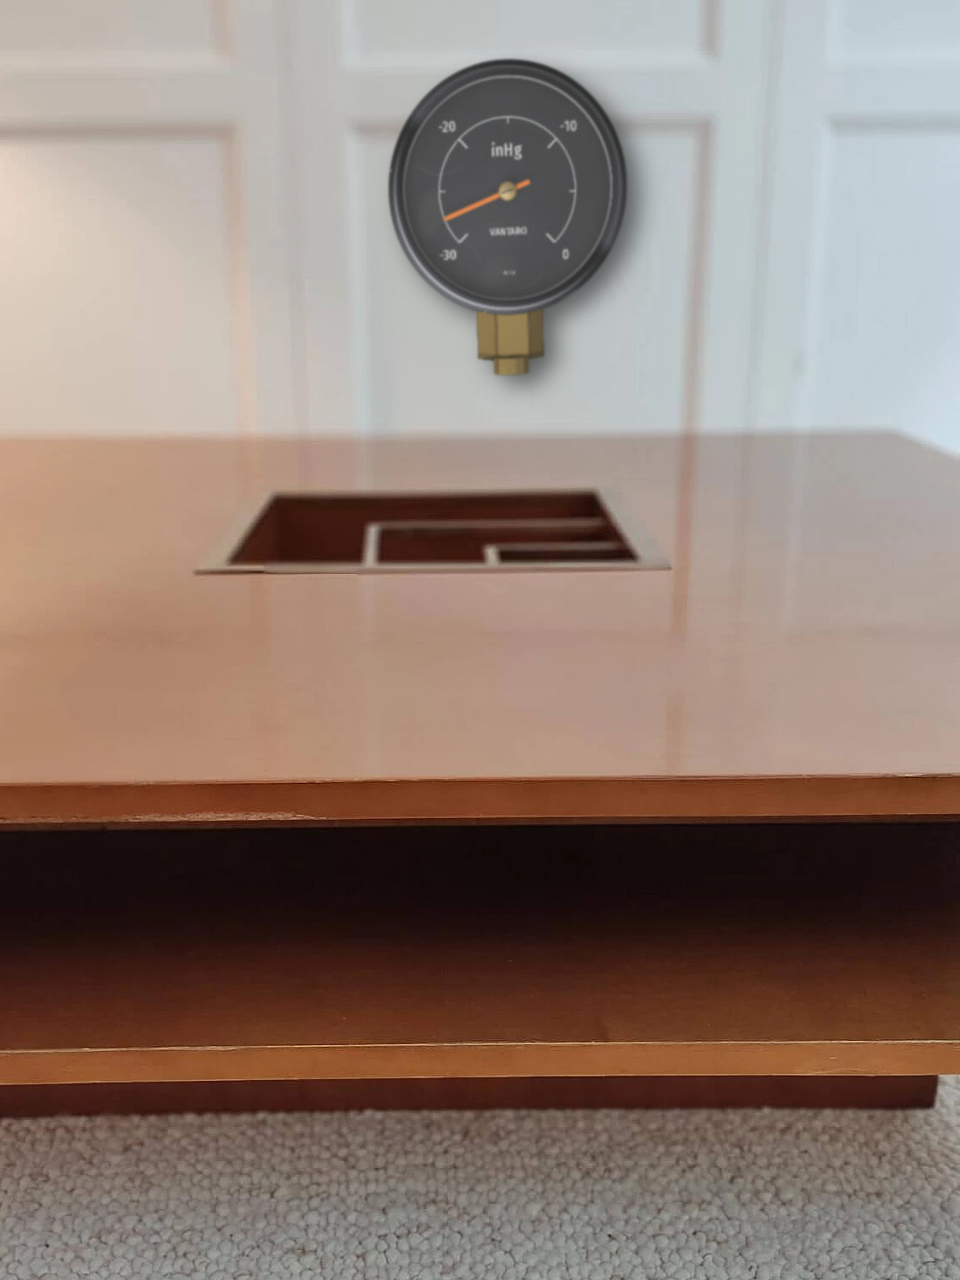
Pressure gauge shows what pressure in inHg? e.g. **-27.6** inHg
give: **-27.5** inHg
